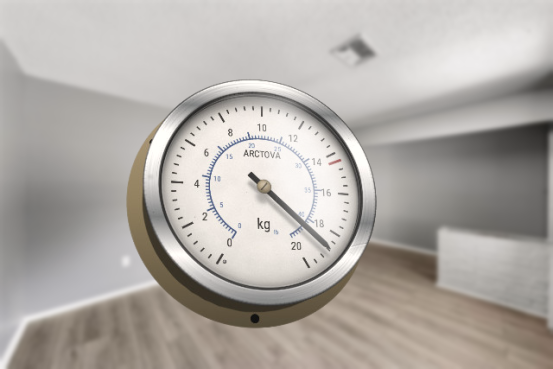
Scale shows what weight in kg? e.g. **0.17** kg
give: **18.8** kg
